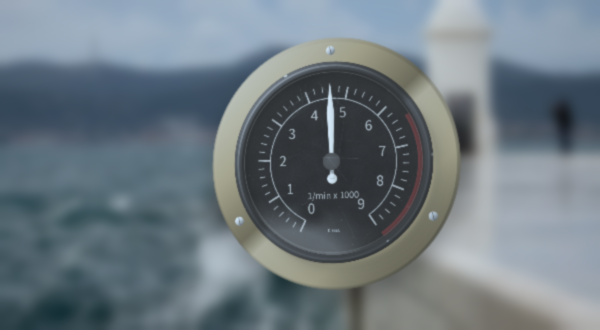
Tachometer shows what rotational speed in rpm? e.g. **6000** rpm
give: **4600** rpm
